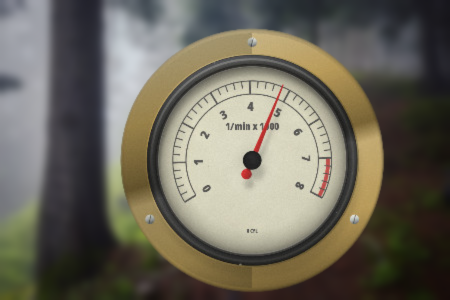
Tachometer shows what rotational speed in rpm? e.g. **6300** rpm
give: **4800** rpm
